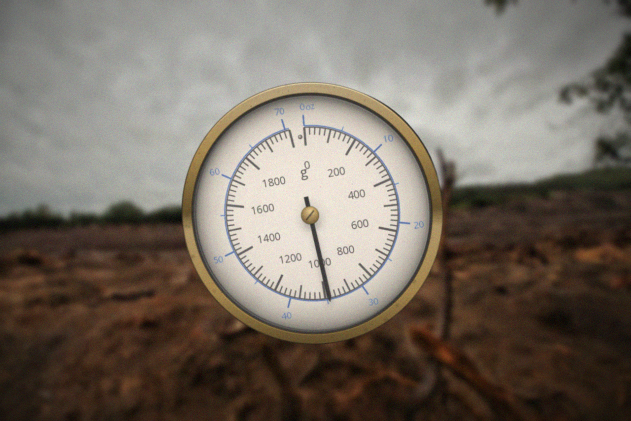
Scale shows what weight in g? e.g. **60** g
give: **980** g
